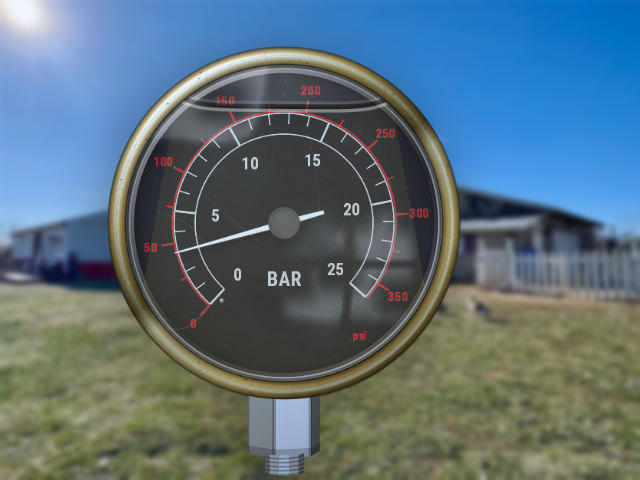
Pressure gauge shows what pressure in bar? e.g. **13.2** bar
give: **3** bar
